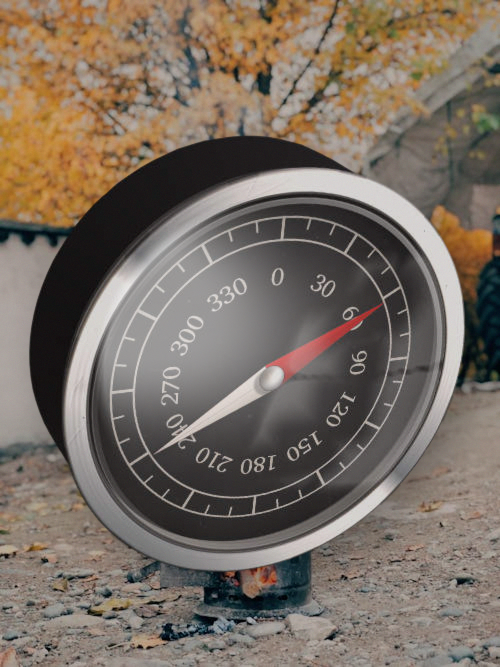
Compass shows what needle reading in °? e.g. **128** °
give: **60** °
